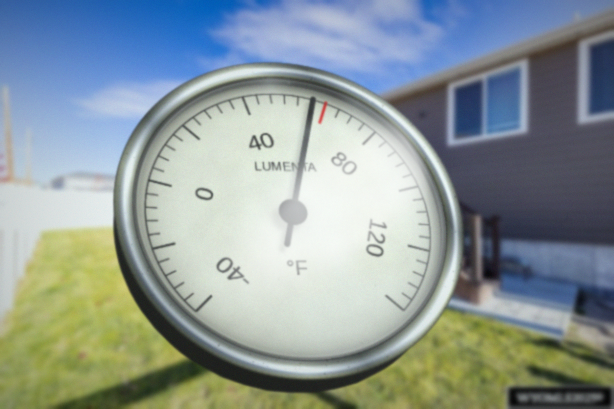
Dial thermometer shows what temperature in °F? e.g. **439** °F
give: **60** °F
